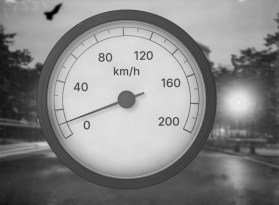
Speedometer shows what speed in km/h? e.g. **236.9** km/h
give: **10** km/h
